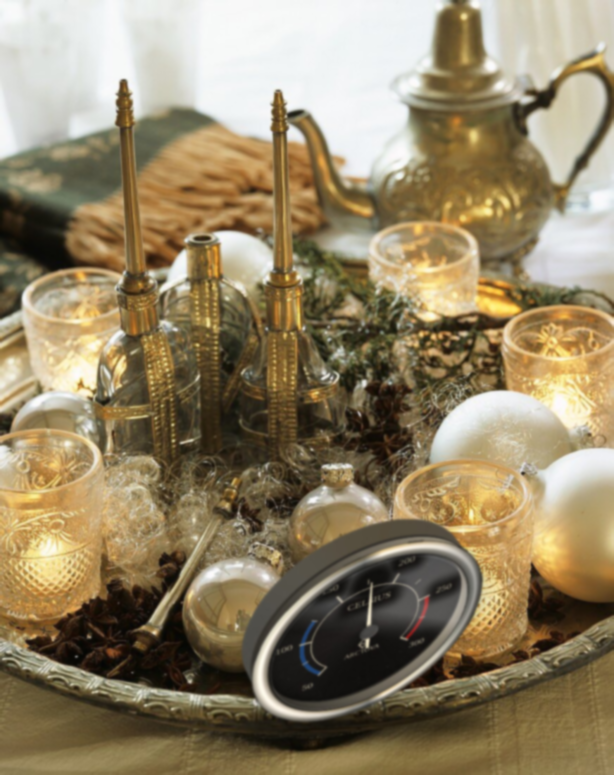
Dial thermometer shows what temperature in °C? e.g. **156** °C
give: **175** °C
